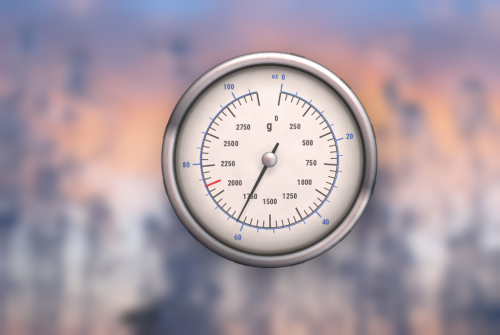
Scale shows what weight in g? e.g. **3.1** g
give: **1750** g
